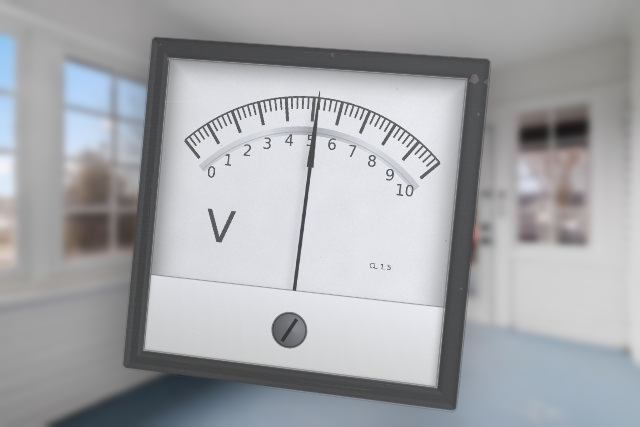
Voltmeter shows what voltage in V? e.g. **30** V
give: **5.2** V
